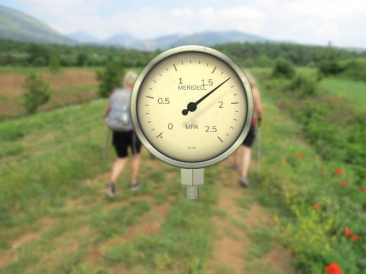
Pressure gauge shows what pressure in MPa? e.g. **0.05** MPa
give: **1.7** MPa
